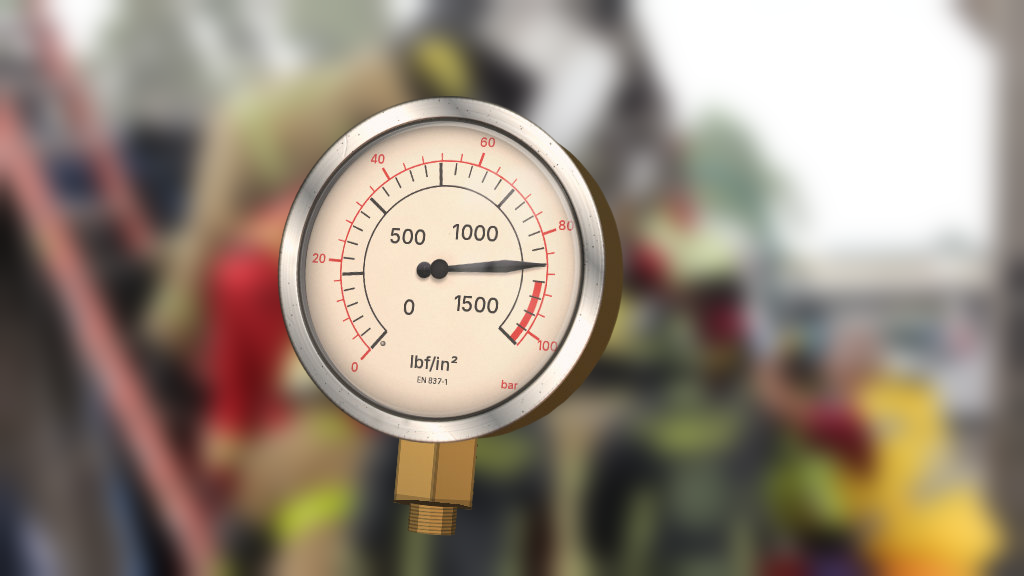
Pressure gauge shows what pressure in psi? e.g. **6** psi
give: **1250** psi
